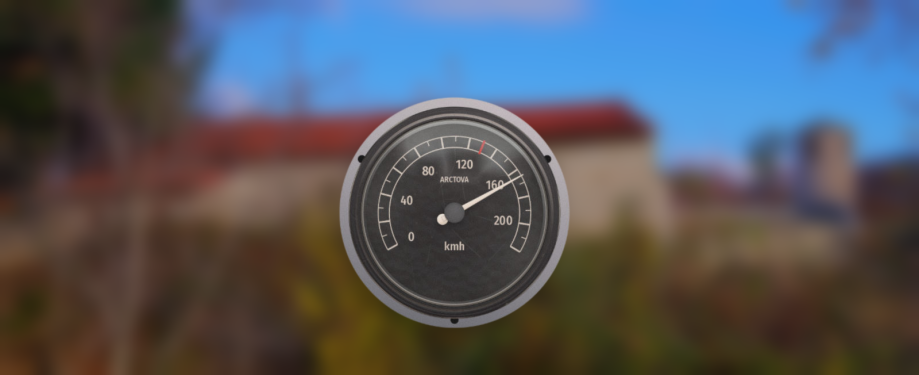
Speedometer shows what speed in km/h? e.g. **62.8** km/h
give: **165** km/h
